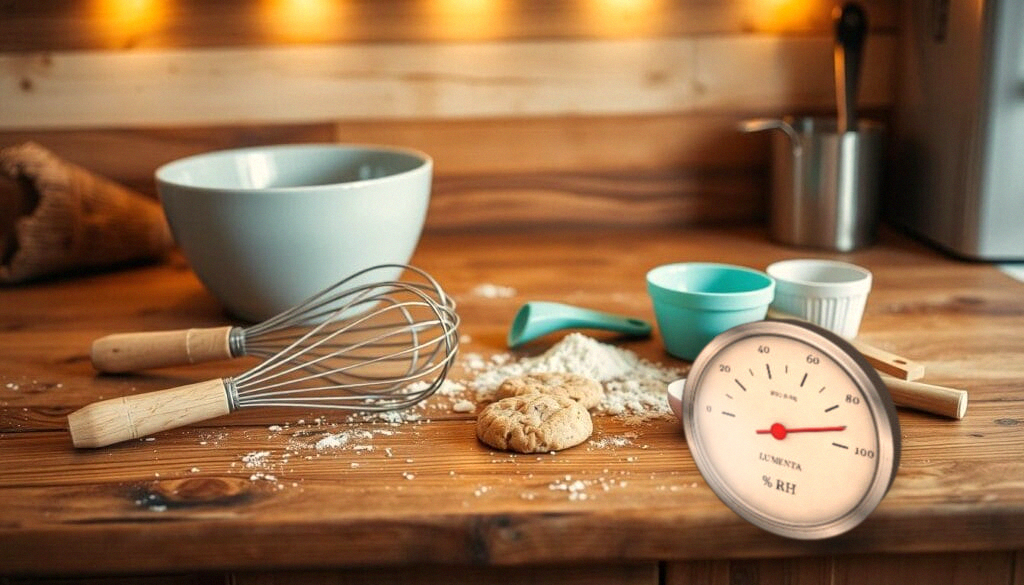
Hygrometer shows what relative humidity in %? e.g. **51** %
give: **90** %
